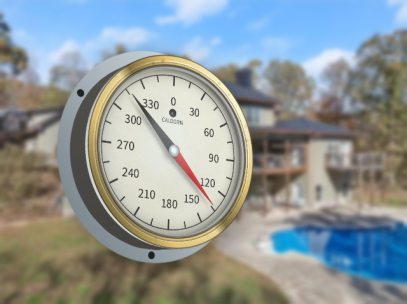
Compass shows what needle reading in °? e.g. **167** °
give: **135** °
